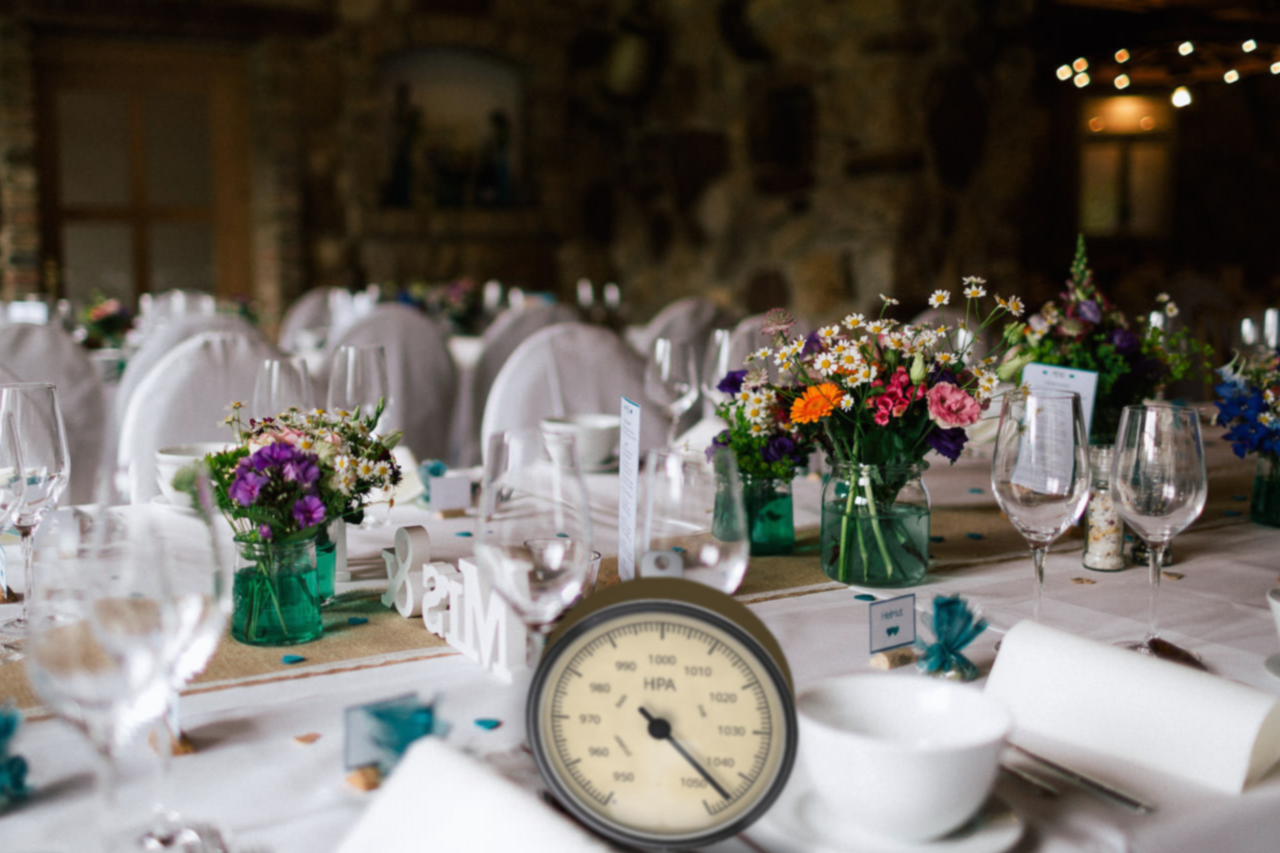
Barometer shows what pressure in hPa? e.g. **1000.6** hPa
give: **1045** hPa
